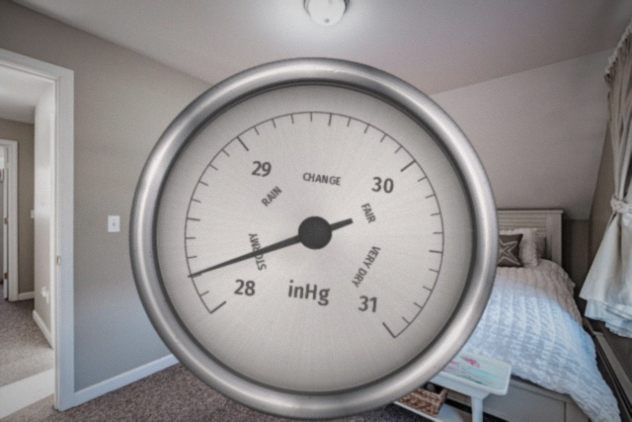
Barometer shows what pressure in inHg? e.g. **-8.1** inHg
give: **28.2** inHg
